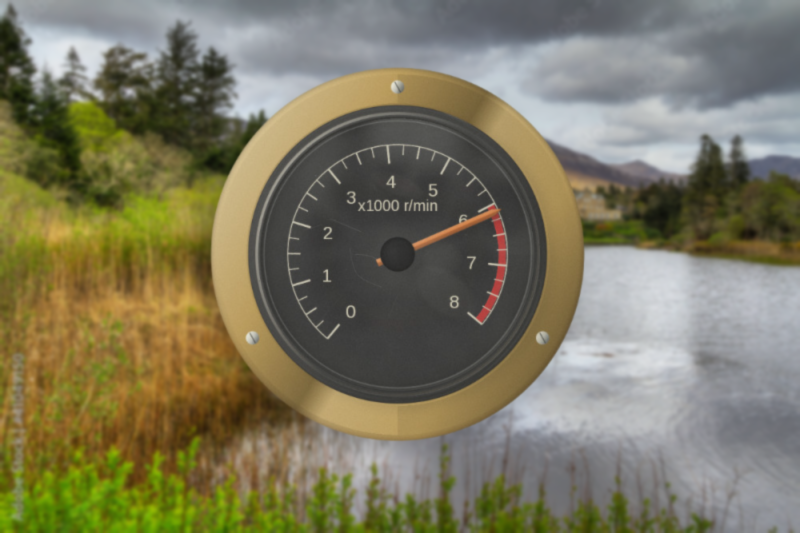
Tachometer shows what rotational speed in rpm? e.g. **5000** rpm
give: **6125** rpm
